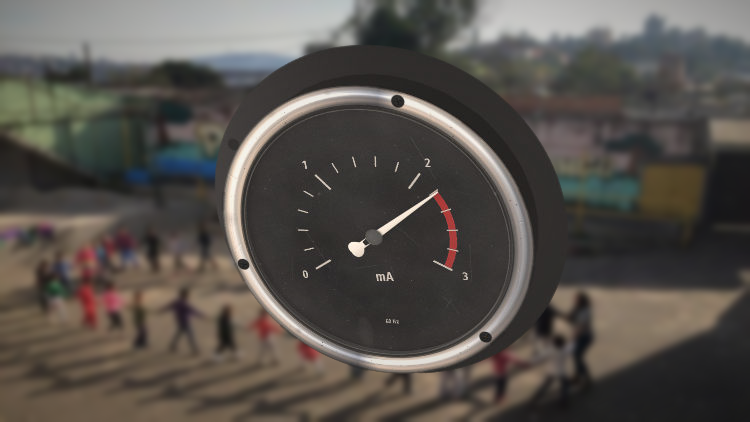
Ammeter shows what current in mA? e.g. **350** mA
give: **2.2** mA
